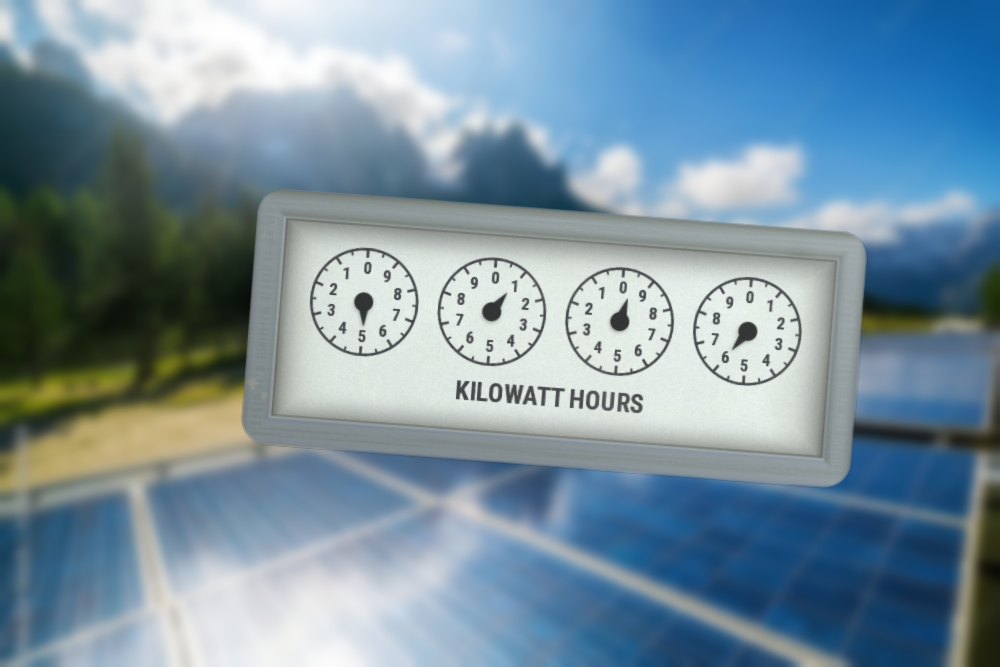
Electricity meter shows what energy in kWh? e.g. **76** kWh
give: **5096** kWh
